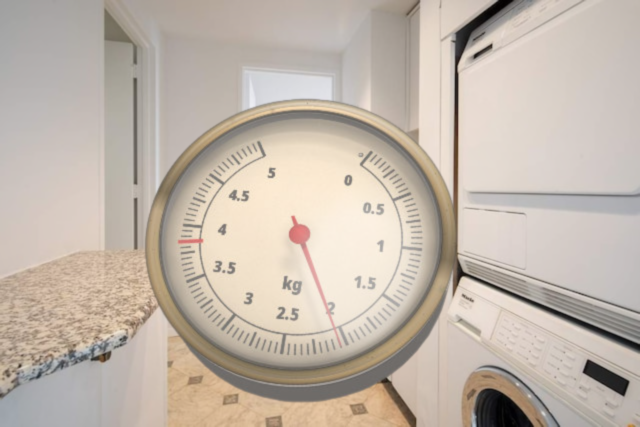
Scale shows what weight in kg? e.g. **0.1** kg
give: **2.05** kg
